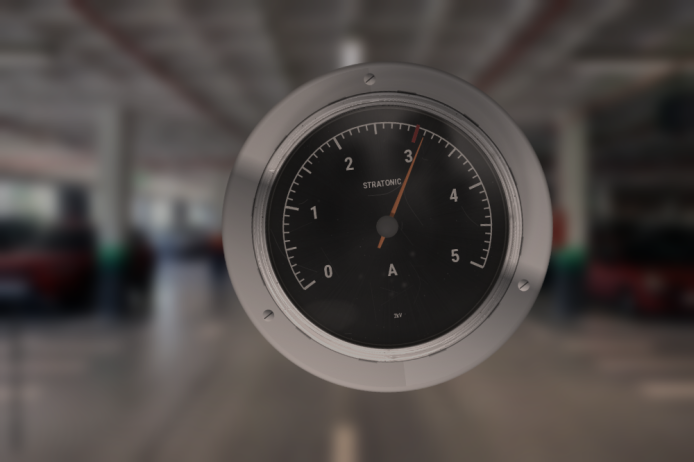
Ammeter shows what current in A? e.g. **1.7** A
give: **3.1** A
